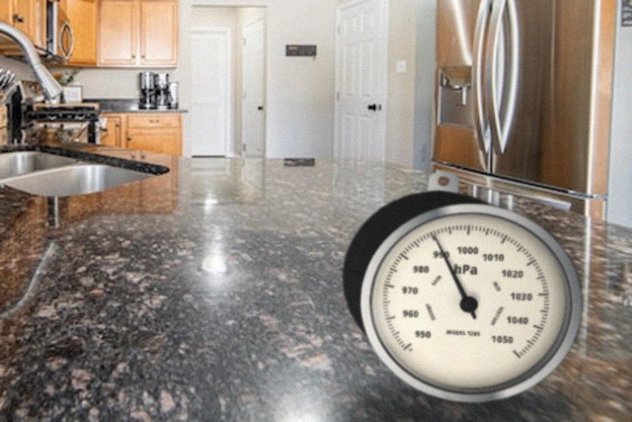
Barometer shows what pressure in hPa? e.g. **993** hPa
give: **990** hPa
